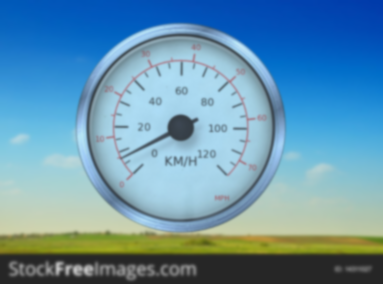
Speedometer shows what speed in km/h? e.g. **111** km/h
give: **7.5** km/h
